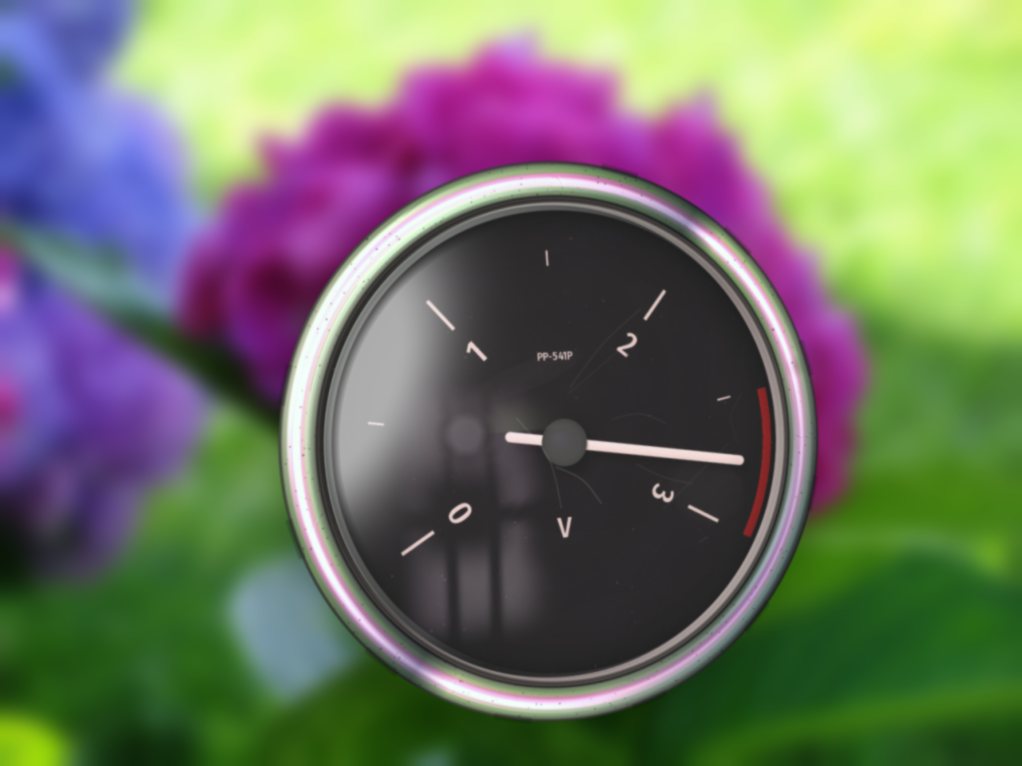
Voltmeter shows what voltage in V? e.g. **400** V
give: **2.75** V
